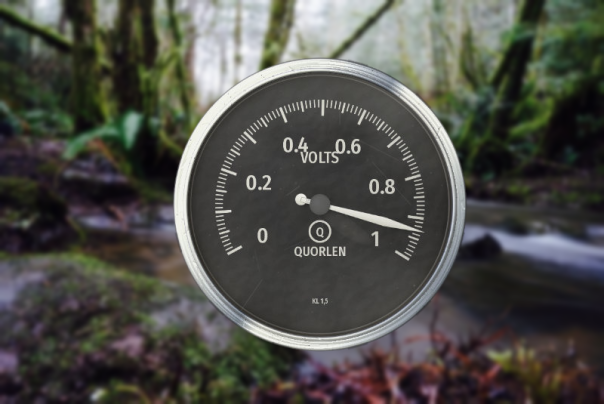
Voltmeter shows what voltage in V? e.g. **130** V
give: **0.93** V
